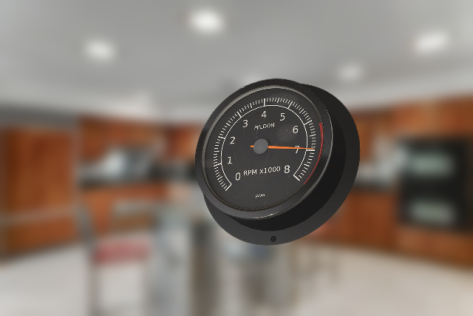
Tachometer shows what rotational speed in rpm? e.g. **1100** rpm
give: **7000** rpm
